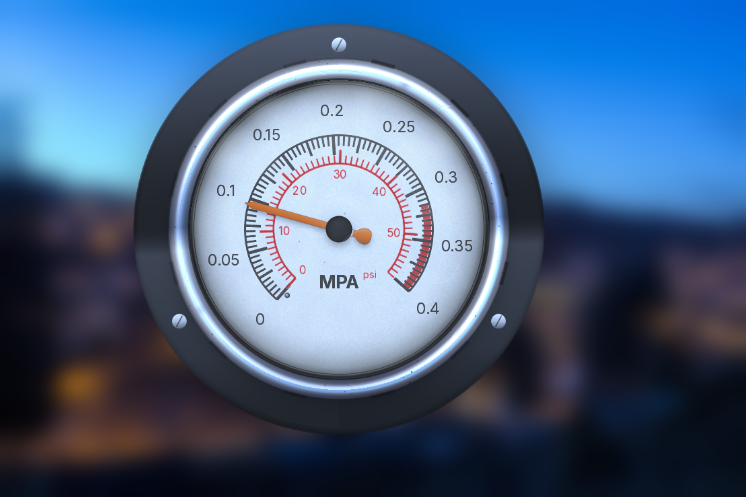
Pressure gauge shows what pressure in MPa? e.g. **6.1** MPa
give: **0.095** MPa
